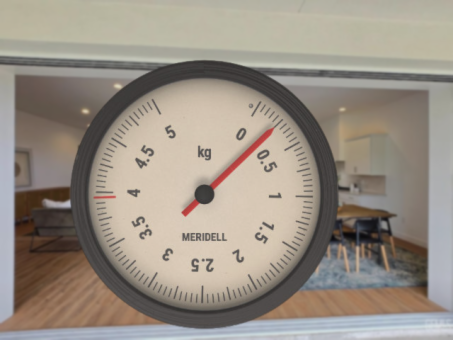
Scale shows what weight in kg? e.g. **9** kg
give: **0.25** kg
